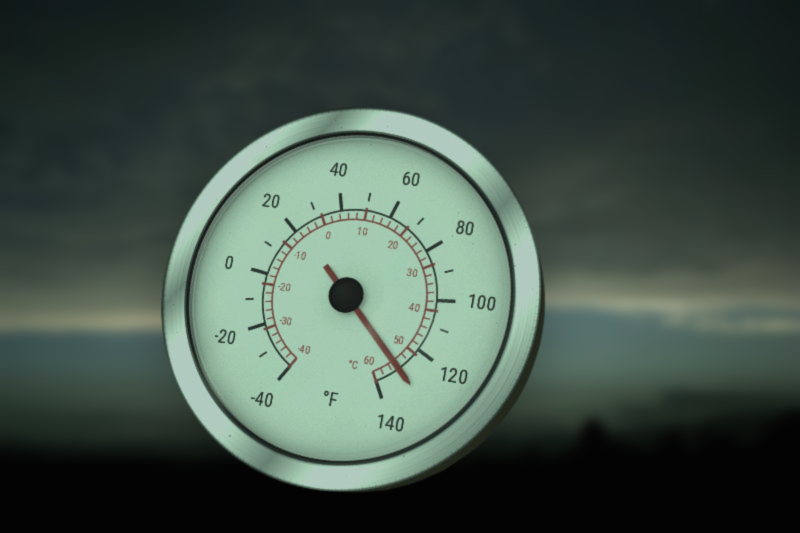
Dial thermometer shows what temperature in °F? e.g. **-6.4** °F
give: **130** °F
